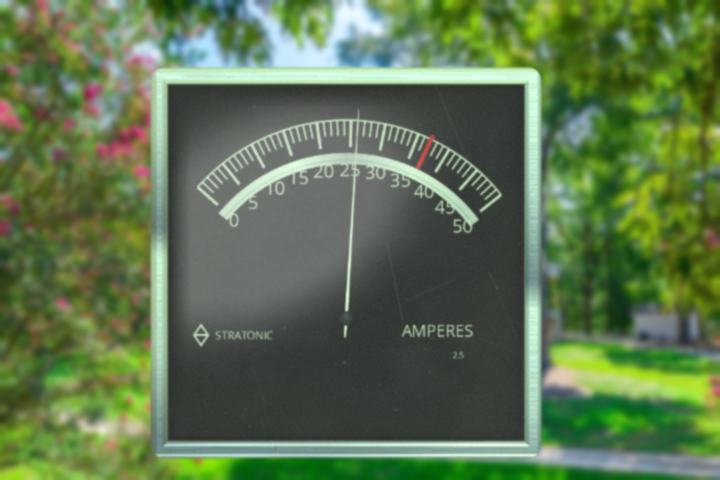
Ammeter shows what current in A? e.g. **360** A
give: **26** A
